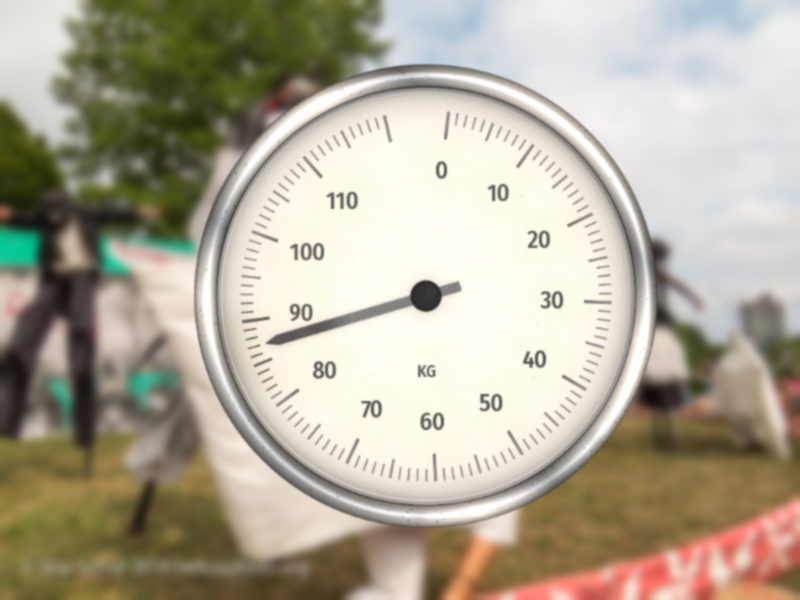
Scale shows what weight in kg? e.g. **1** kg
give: **87** kg
